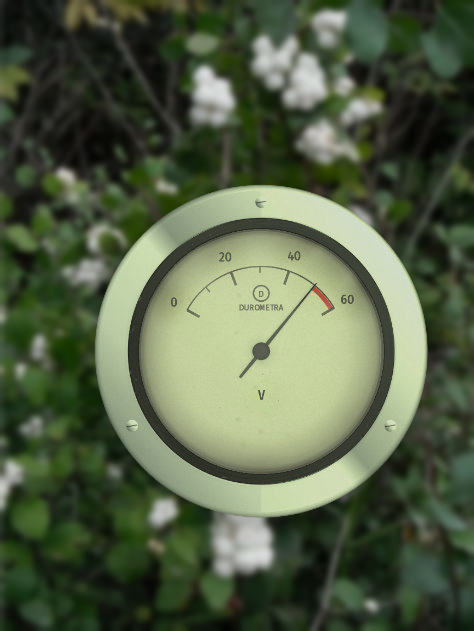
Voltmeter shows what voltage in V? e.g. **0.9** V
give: **50** V
